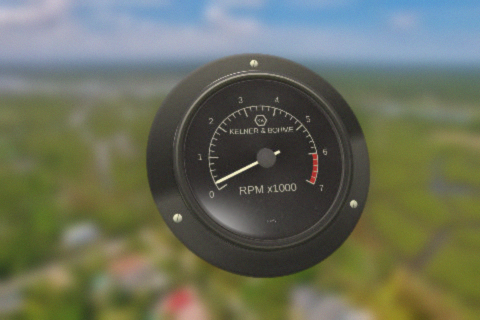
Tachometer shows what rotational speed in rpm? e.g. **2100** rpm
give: **200** rpm
